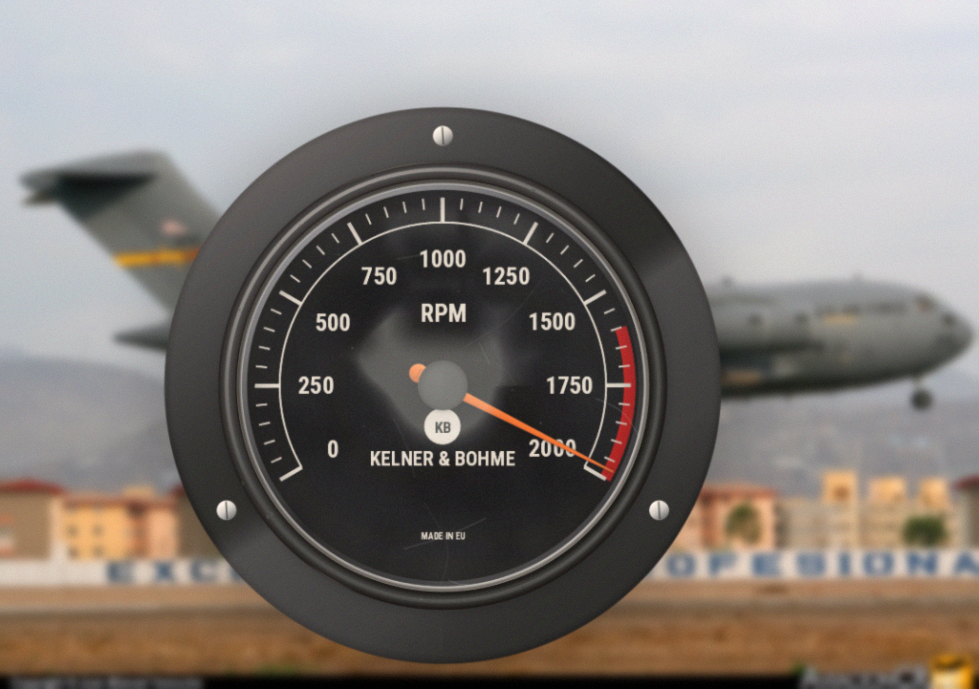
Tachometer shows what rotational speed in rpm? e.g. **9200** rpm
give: **1975** rpm
